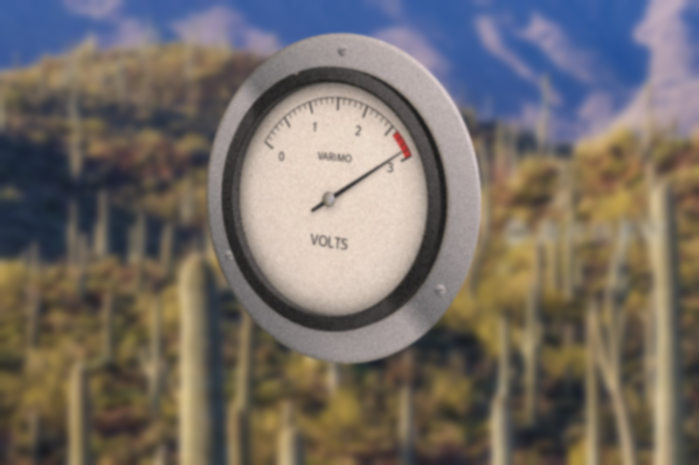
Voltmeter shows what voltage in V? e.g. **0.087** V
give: **2.9** V
